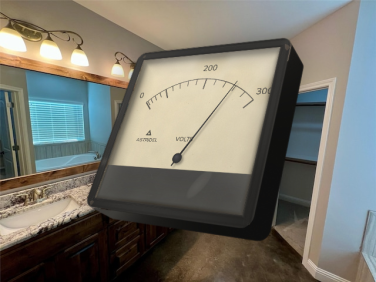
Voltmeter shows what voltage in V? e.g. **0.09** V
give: **260** V
